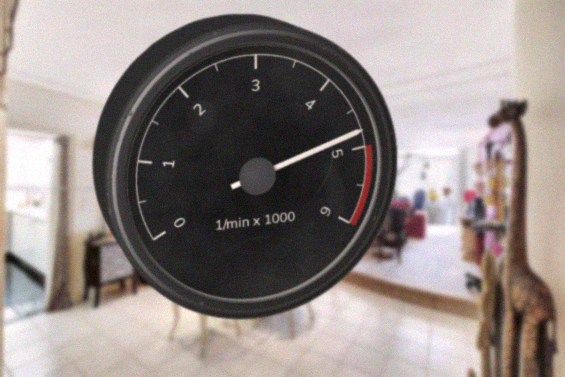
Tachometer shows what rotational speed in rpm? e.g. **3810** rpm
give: **4750** rpm
